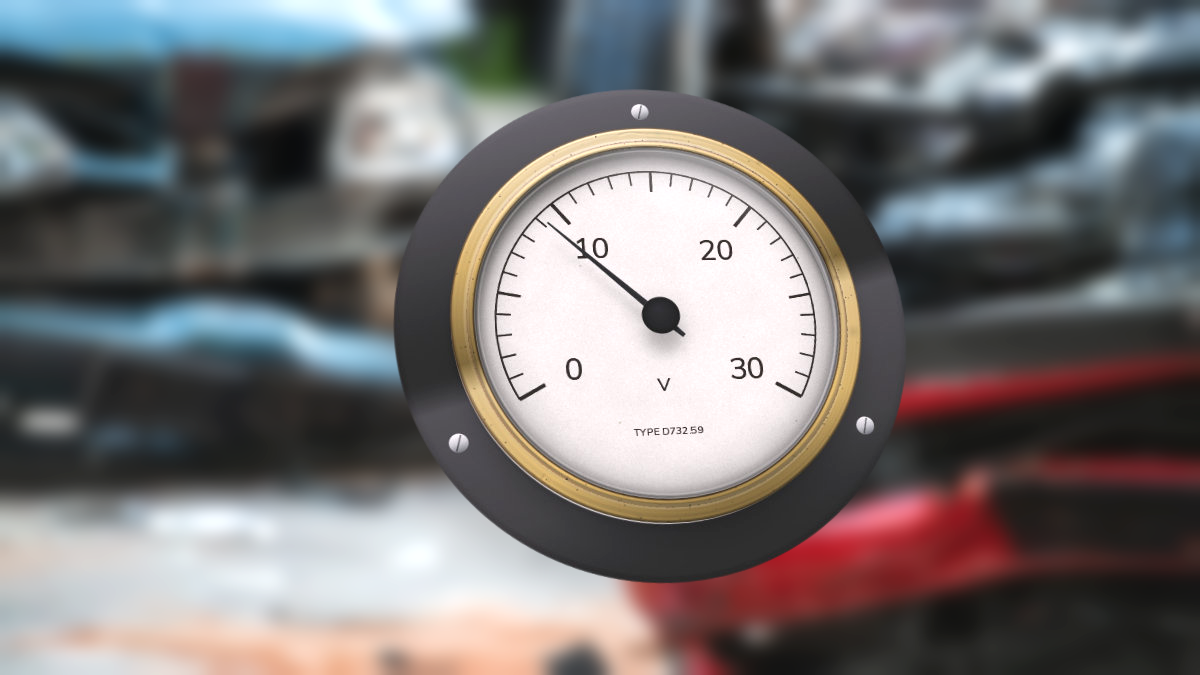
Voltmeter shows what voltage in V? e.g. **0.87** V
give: **9** V
